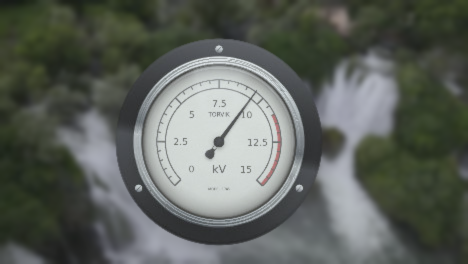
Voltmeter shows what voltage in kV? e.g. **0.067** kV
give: **9.5** kV
